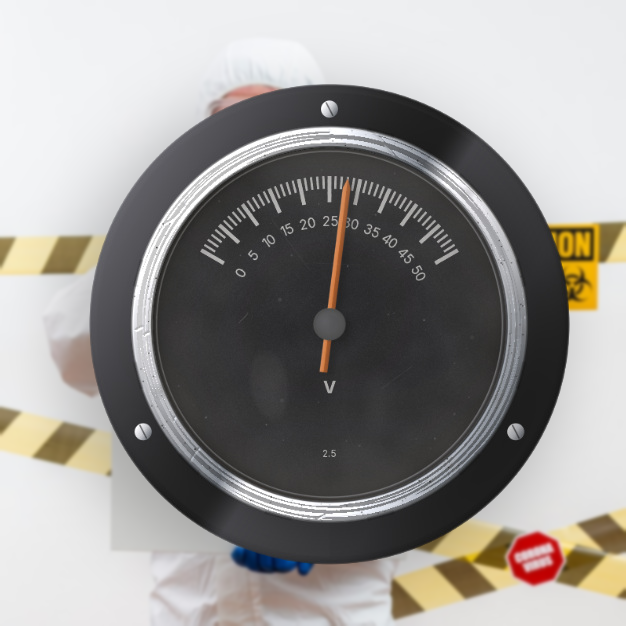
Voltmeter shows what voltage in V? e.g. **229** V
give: **28** V
